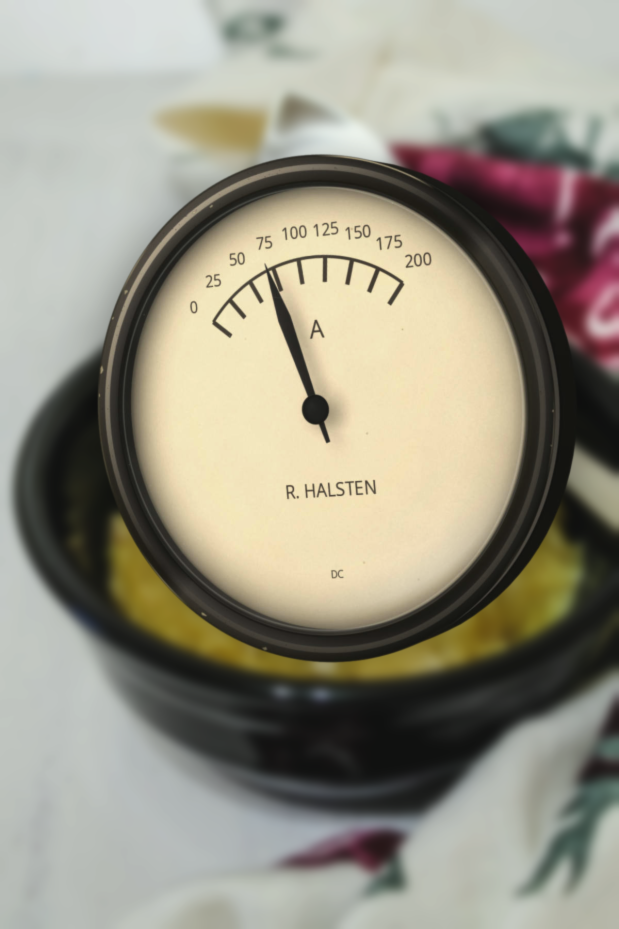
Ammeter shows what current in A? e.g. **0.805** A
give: **75** A
